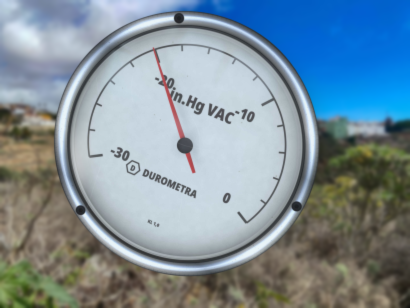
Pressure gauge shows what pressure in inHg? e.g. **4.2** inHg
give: **-20** inHg
